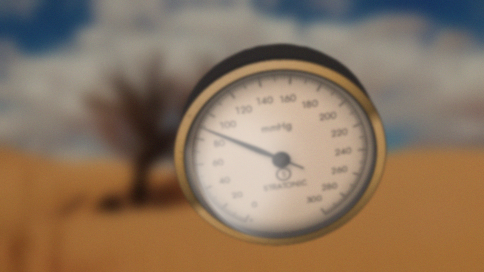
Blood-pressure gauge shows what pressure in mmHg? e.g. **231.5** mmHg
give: **90** mmHg
